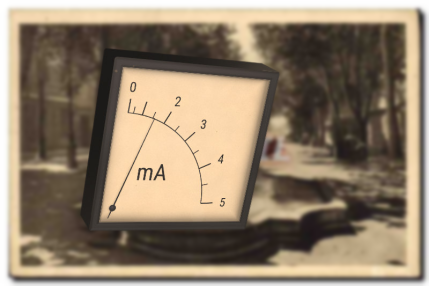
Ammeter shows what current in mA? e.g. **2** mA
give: **1.5** mA
